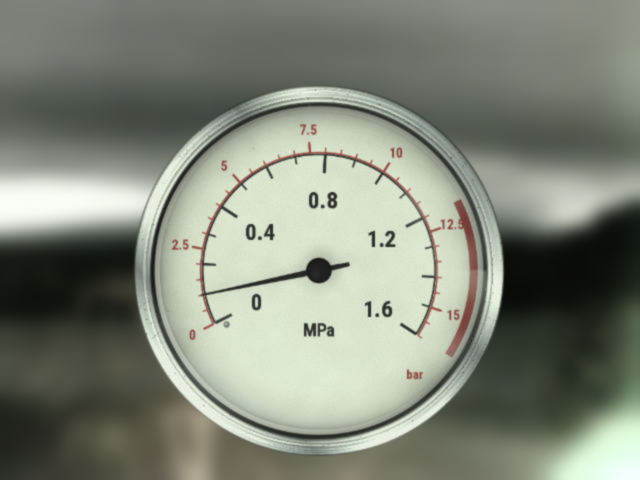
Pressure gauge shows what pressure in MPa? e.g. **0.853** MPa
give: **0.1** MPa
